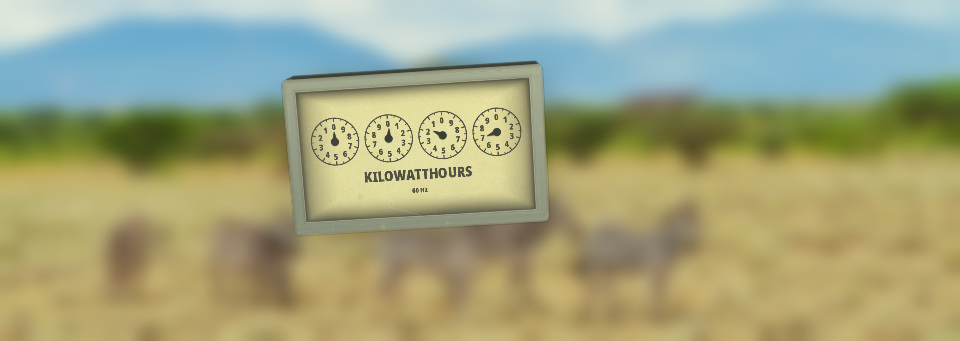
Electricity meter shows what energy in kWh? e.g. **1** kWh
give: **17** kWh
